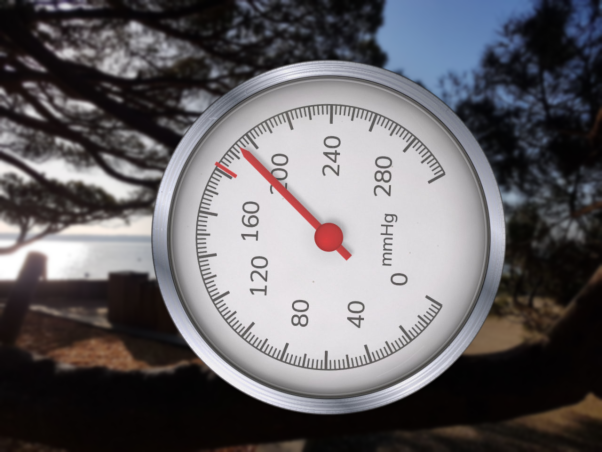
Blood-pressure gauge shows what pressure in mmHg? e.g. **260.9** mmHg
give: **194** mmHg
